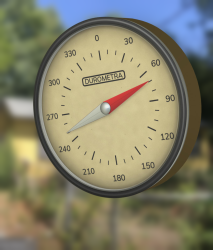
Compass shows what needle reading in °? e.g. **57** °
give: **70** °
